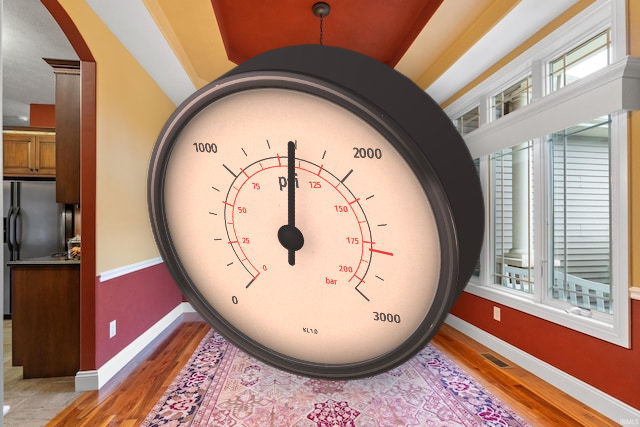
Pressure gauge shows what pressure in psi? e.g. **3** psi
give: **1600** psi
